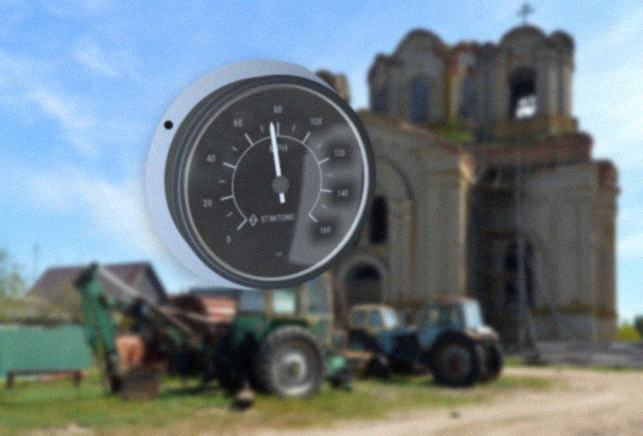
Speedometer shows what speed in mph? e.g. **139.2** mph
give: **75** mph
